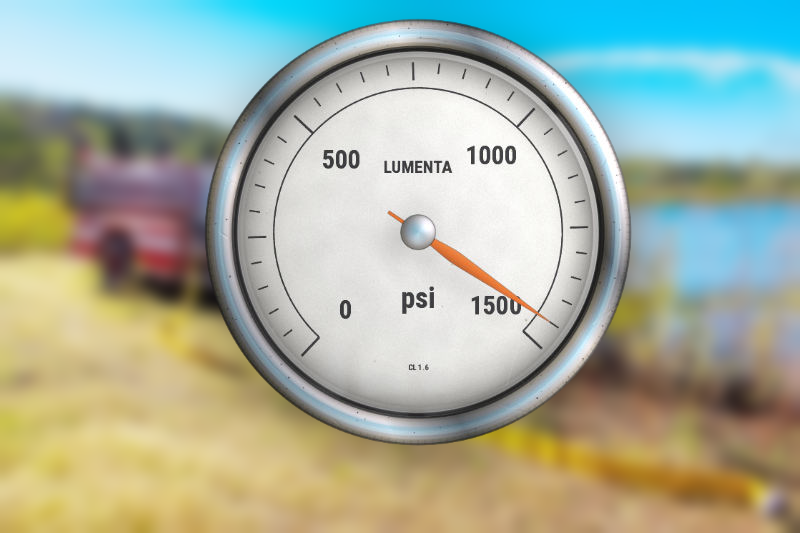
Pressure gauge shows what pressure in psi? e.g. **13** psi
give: **1450** psi
